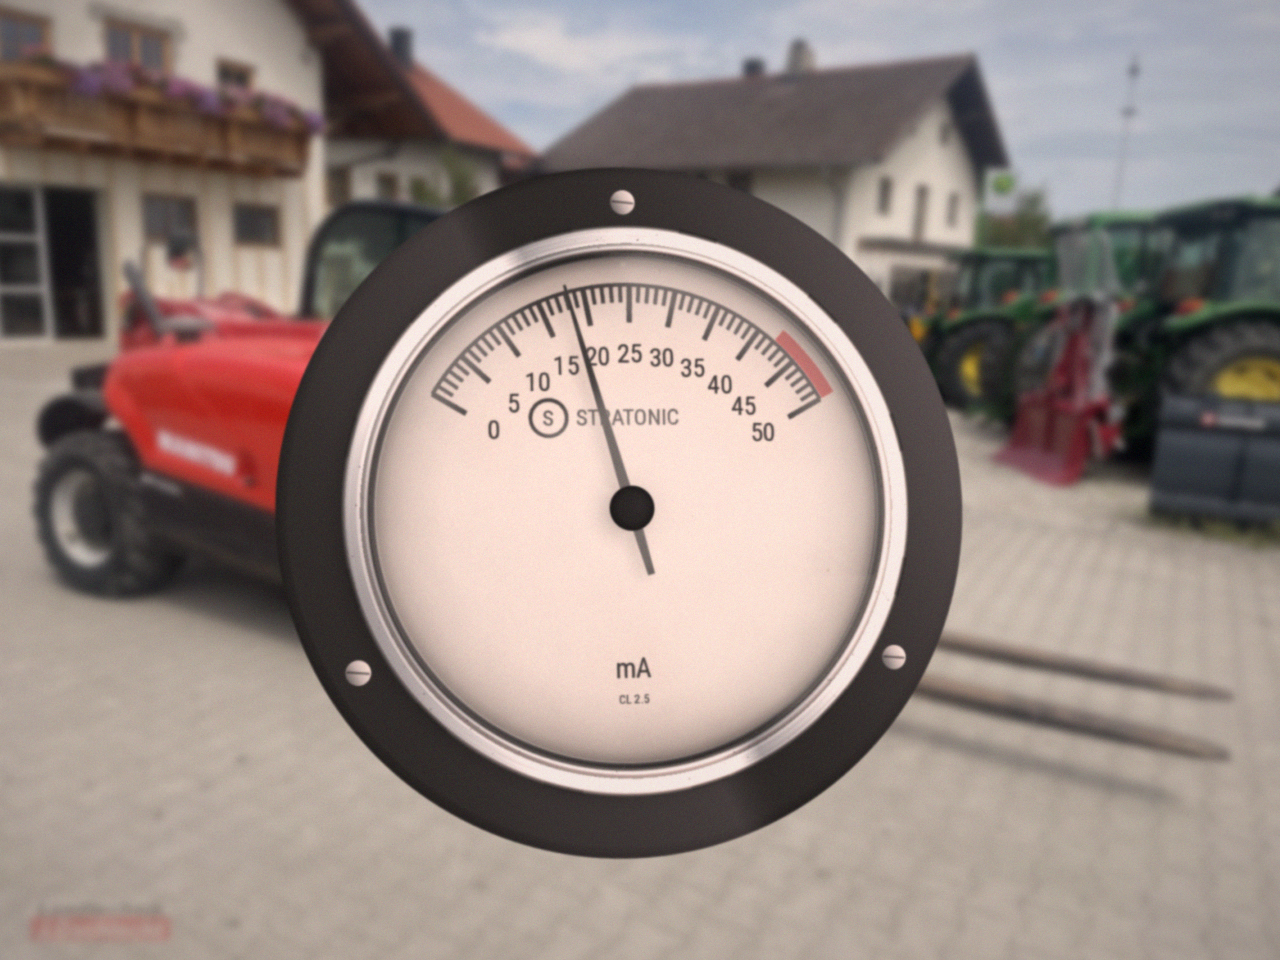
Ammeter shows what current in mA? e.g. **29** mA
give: **18** mA
